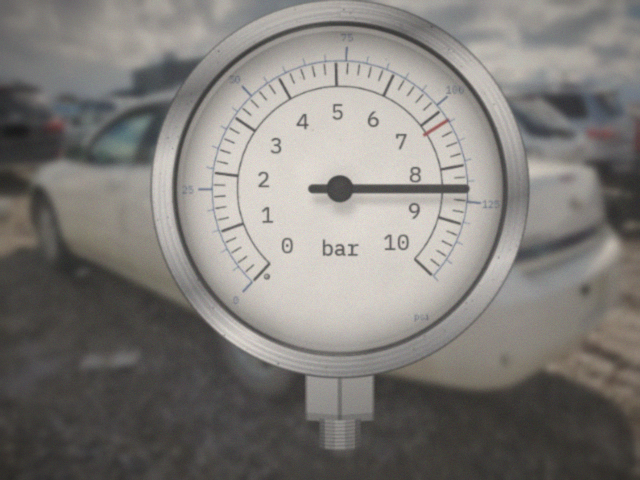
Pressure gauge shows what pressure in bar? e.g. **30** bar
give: **8.4** bar
